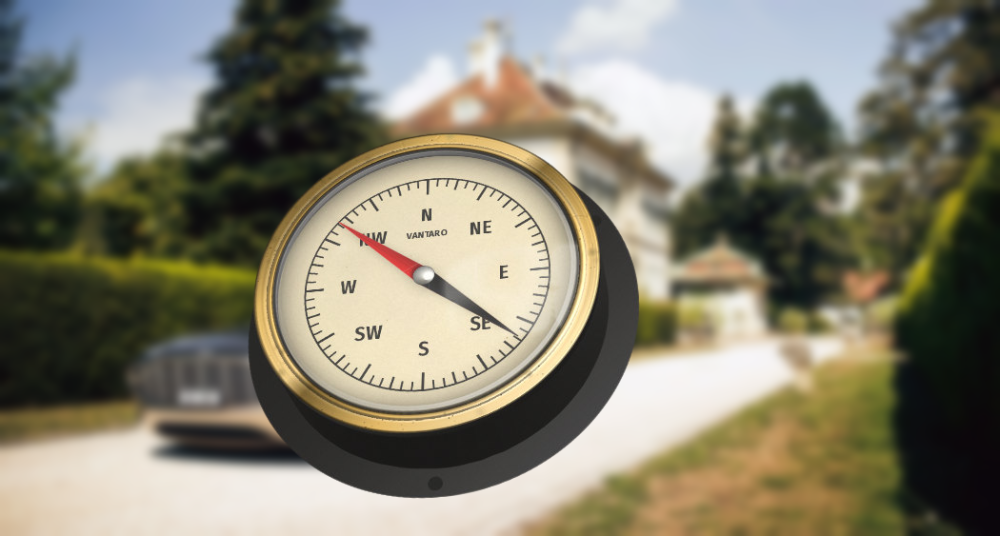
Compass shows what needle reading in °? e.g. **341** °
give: **310** °
